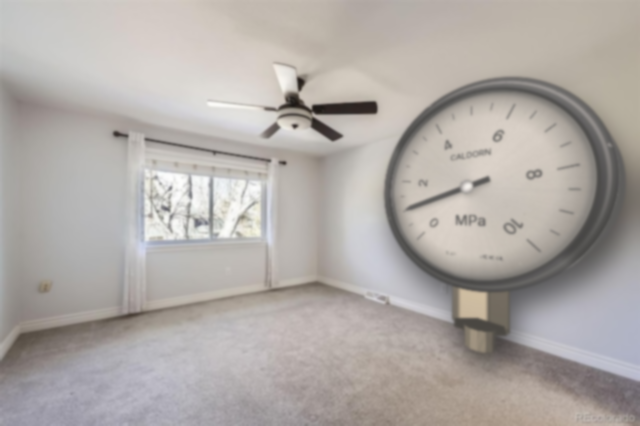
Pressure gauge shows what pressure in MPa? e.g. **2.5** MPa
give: **1** MPa
